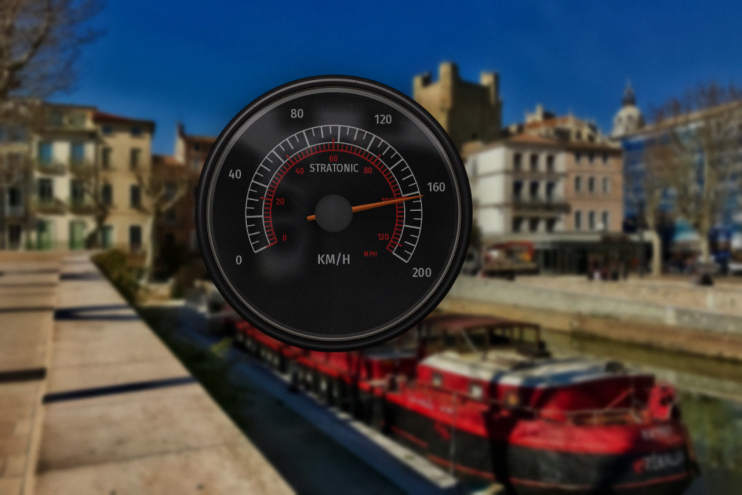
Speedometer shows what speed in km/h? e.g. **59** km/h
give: **162.5** km/h
